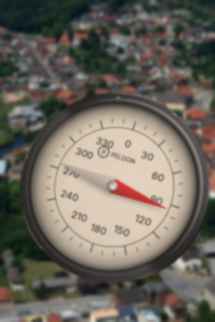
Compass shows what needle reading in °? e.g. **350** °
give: **95** °
